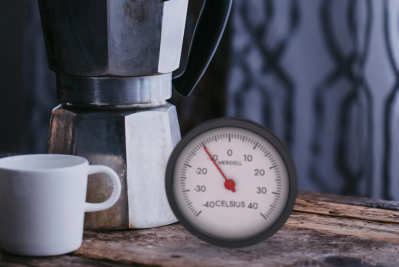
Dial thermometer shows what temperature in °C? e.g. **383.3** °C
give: **-10** °C
